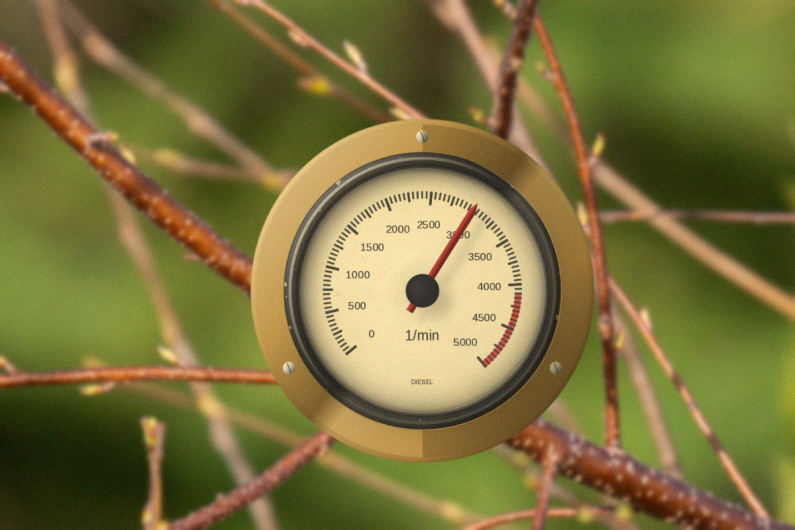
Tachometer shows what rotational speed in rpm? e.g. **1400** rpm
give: **3000** rpm
